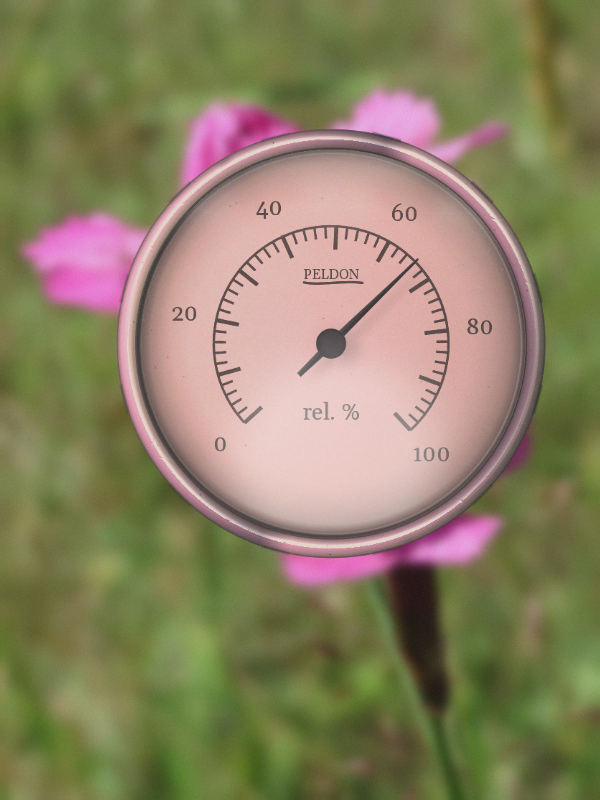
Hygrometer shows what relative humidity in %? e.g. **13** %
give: **66** %
